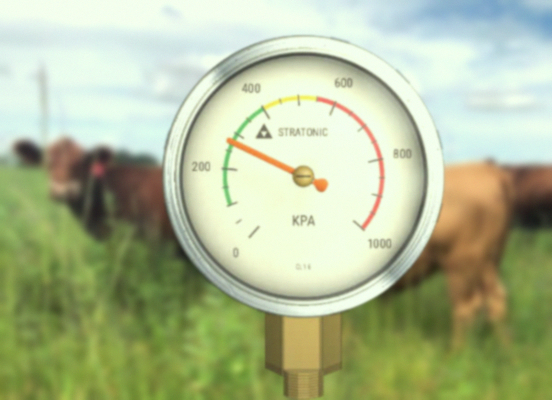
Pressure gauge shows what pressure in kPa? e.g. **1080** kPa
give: **275** kPa
